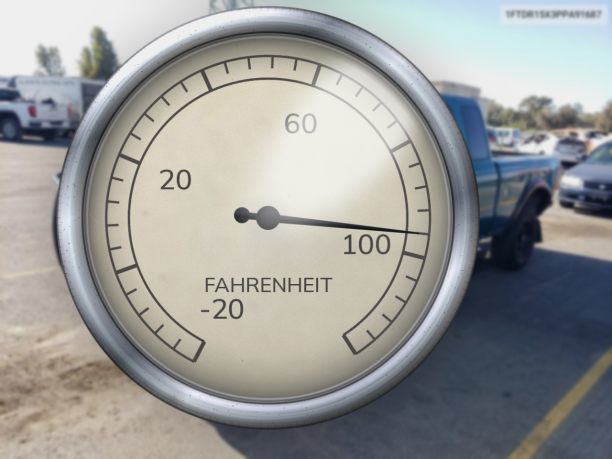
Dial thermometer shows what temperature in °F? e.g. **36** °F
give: **96** °F
